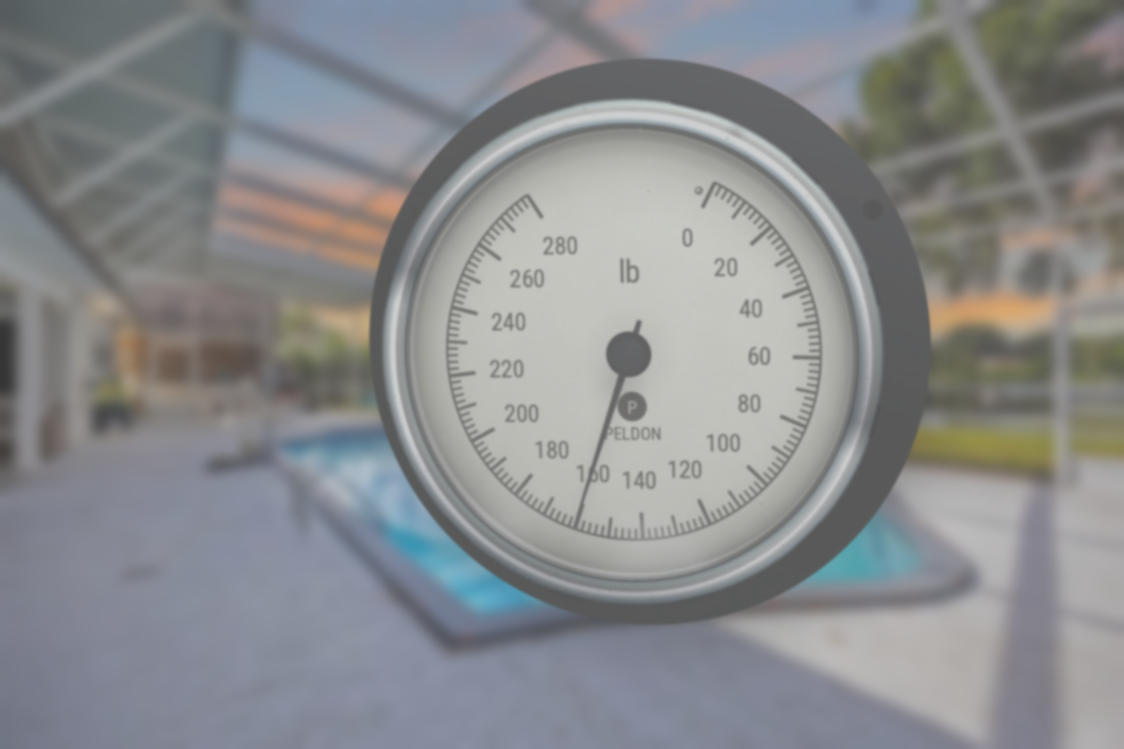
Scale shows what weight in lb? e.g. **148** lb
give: **160** lb
